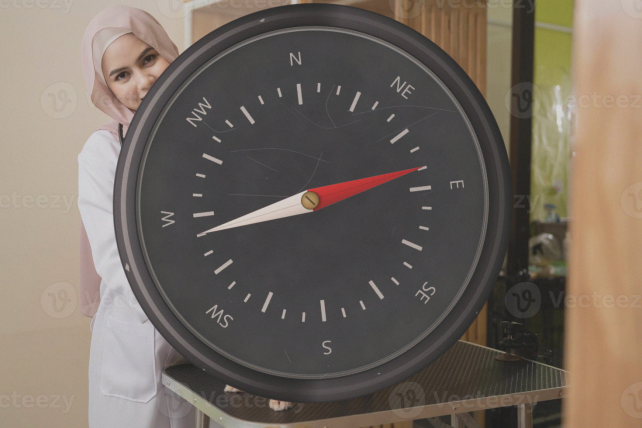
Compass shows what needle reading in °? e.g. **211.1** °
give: **80** °
